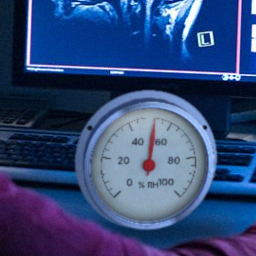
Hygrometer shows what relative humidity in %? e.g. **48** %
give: **52** %
